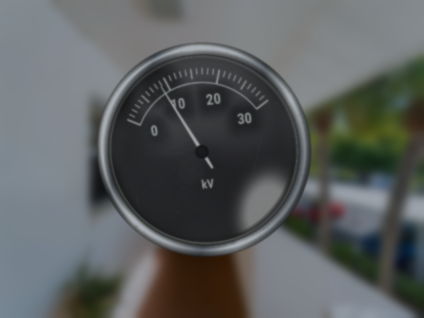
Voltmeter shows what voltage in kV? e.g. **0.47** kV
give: **9** kV
